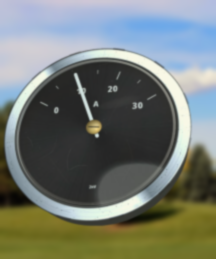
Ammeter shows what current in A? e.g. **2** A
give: **10** A
